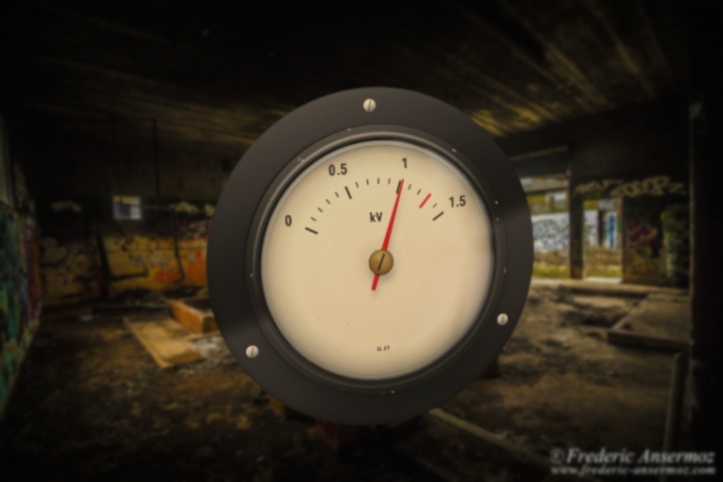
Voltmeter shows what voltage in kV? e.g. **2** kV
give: **1** kV
